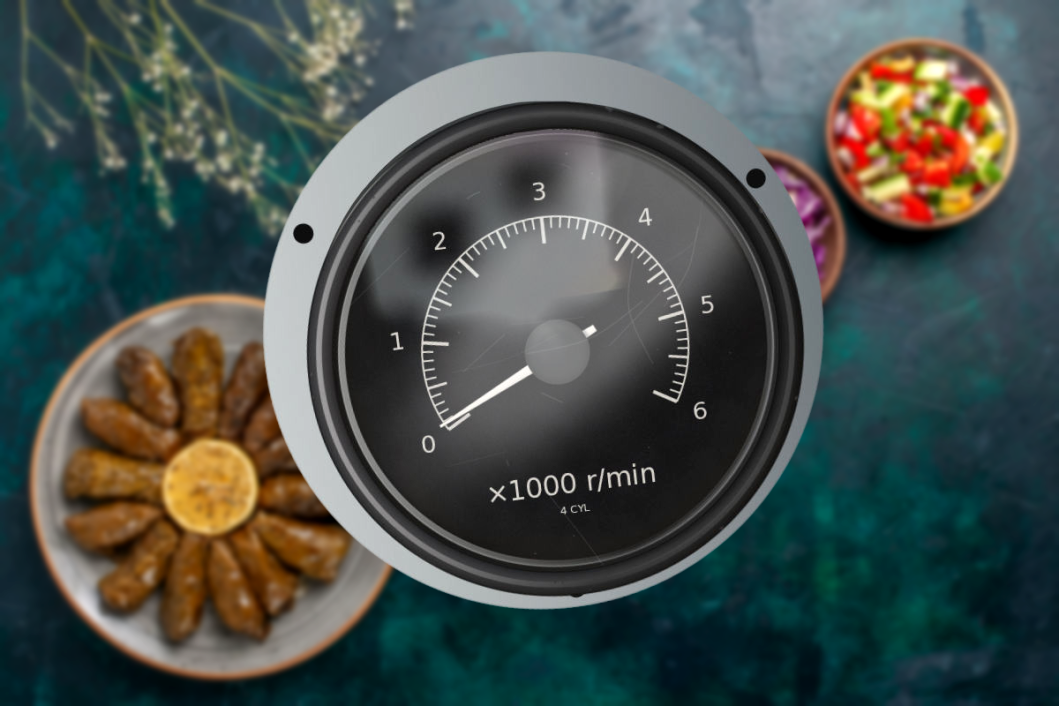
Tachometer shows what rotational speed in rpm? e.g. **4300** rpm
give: **100** rpm
